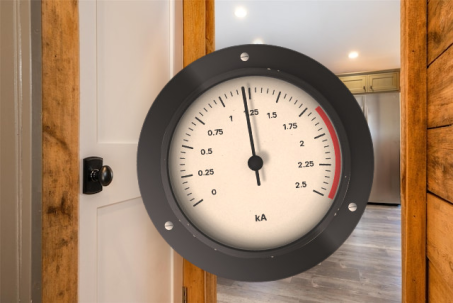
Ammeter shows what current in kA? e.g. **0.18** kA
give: **1.2** kA
